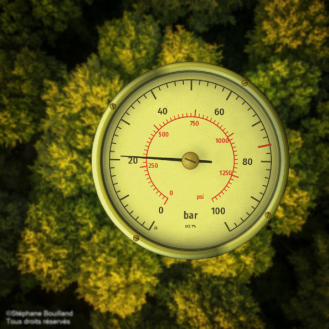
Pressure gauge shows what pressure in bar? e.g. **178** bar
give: **21** bar
